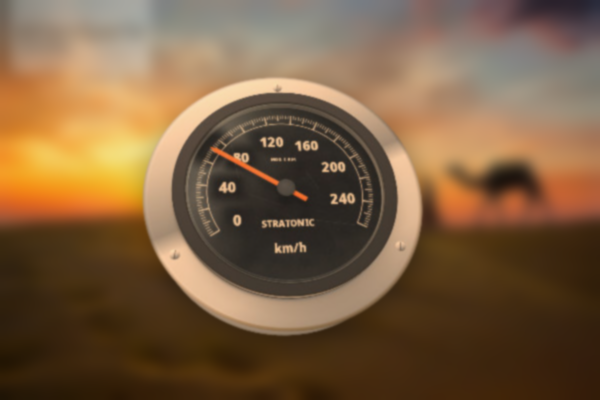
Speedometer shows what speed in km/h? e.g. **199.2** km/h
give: **70** km/h
